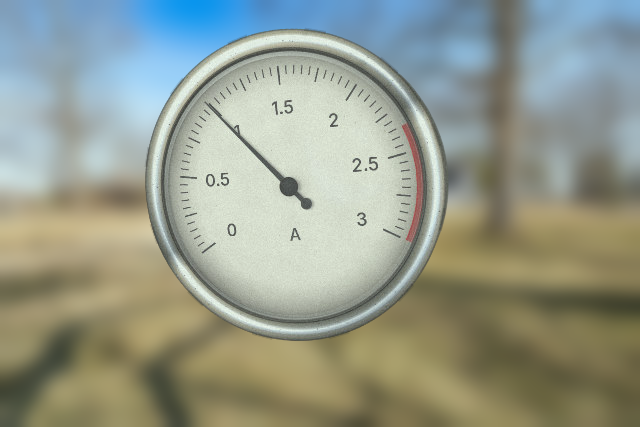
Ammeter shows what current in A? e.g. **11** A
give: **1** A
